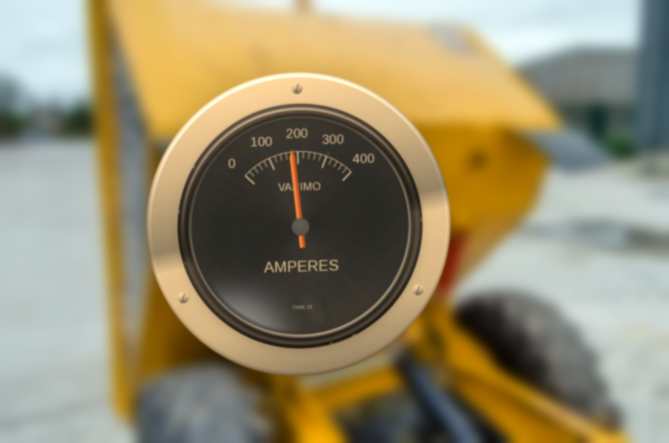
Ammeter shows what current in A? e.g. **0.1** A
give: **180** A
